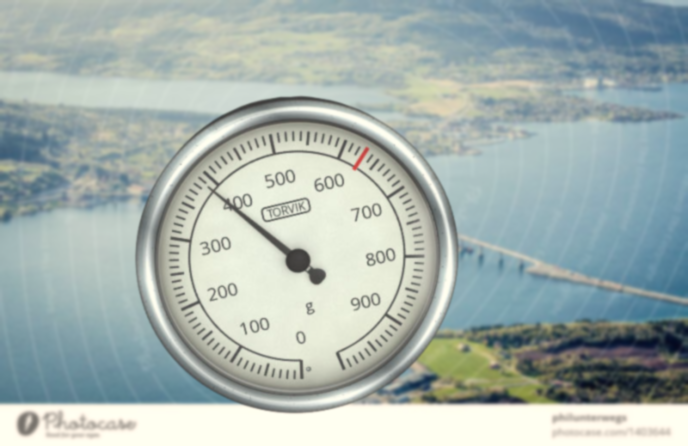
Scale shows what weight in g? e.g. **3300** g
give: **390** g
